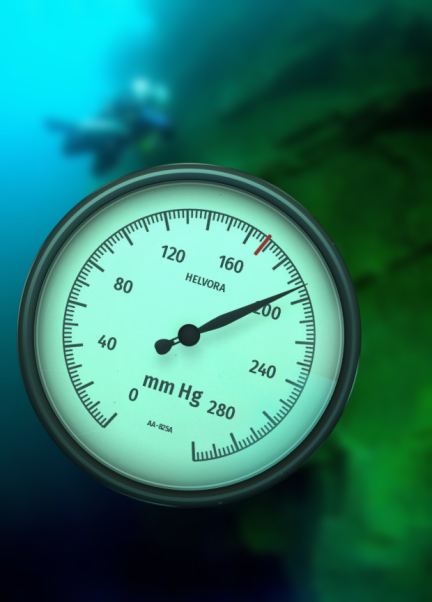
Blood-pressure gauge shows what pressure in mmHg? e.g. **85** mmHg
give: **194** mmHg
